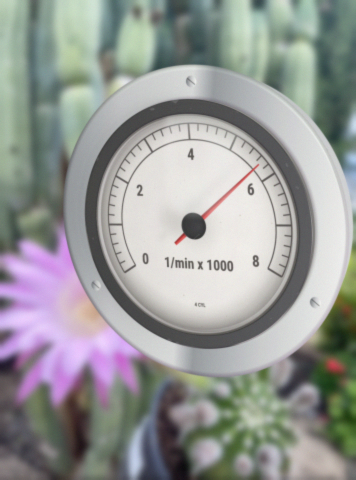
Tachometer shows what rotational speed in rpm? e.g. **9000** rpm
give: **5700** rpm
